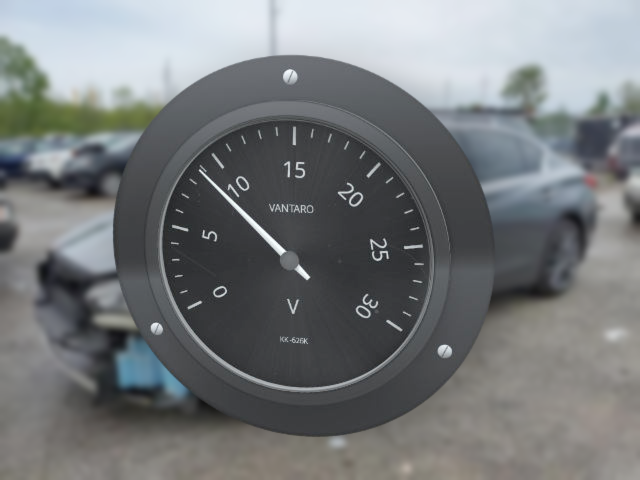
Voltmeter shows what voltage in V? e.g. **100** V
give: **9** V
